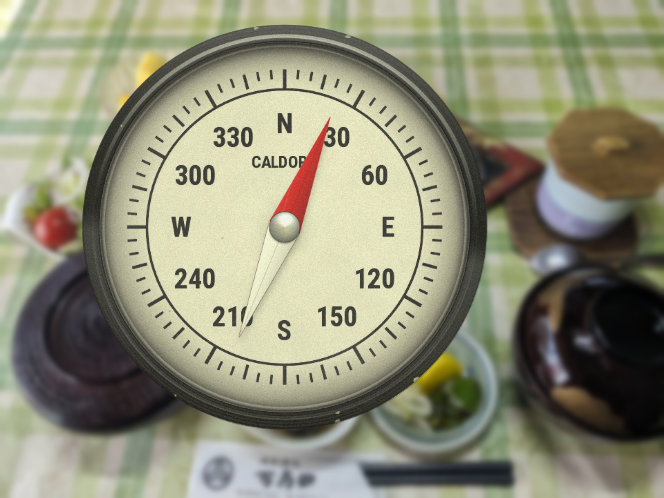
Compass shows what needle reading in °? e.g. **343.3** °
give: **22.5** °
